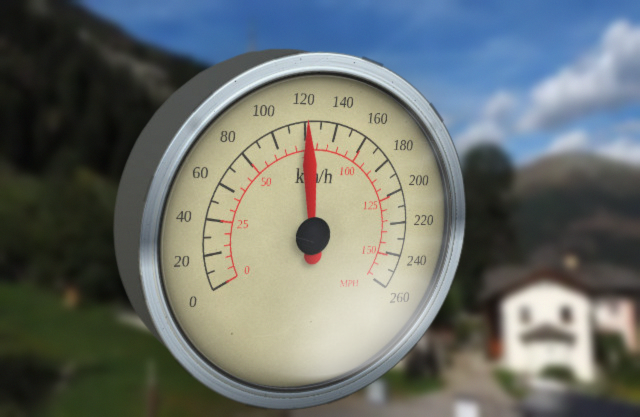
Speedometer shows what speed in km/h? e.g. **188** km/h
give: **120** km/h
